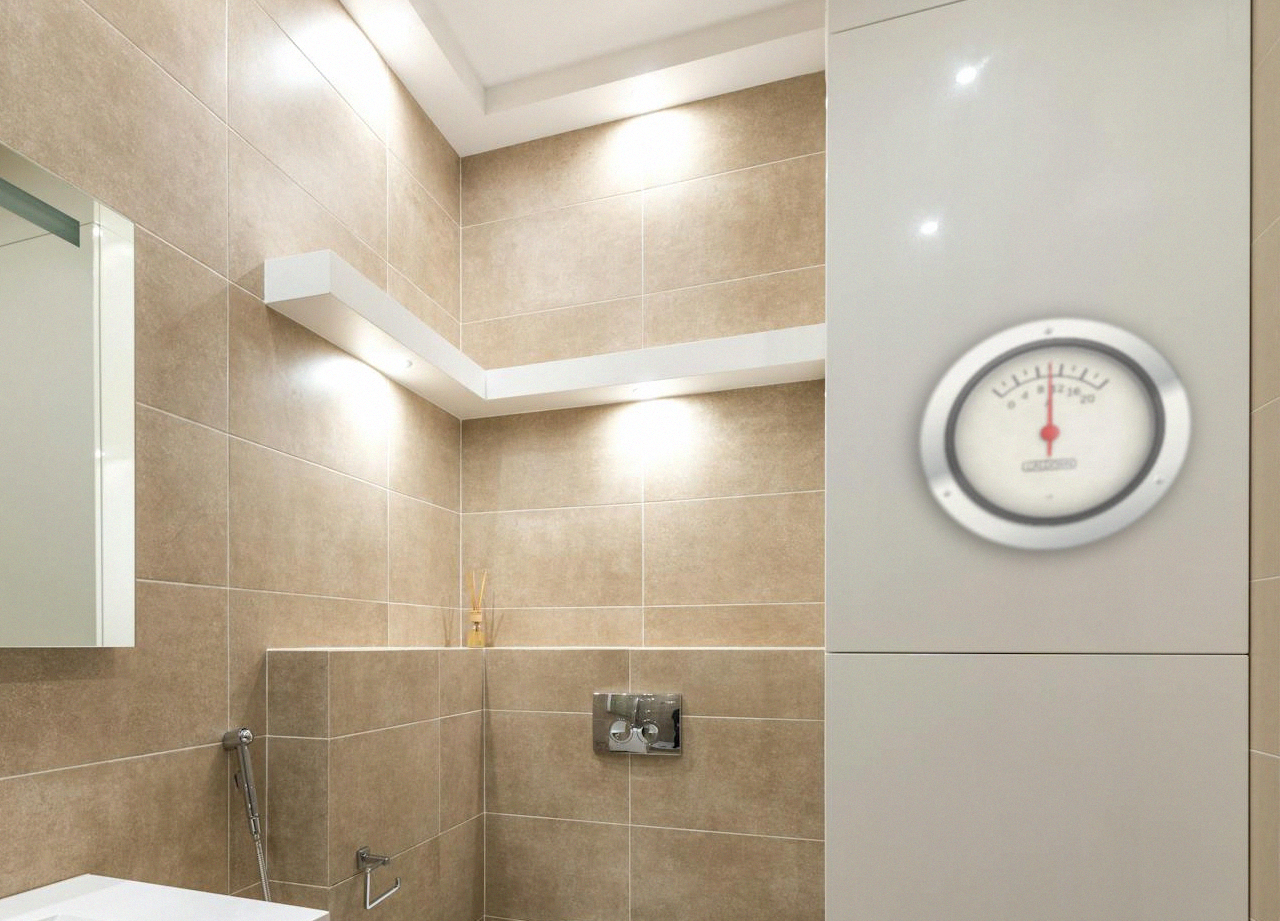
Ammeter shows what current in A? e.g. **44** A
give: **10** A
